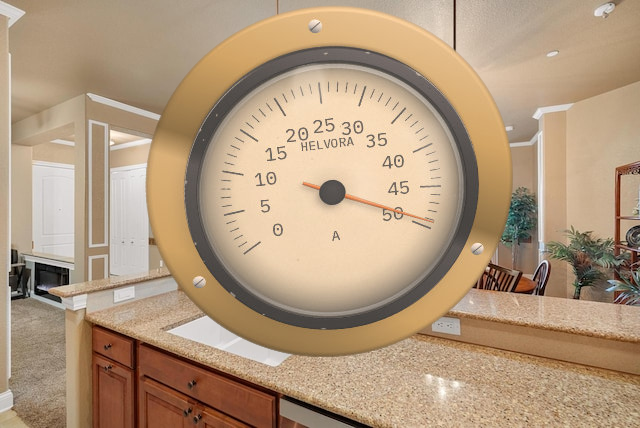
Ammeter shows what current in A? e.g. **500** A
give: **49** A
